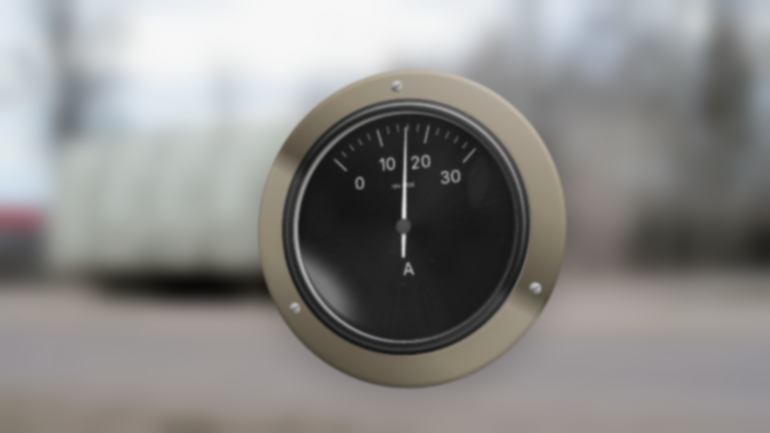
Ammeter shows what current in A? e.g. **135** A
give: **16** A
